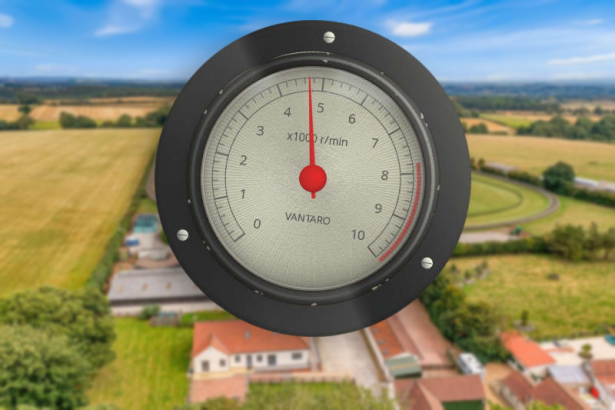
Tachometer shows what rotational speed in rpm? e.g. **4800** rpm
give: **4700** rpm
